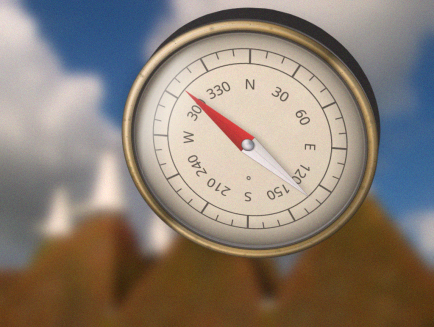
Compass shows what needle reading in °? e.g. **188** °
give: **310** °
